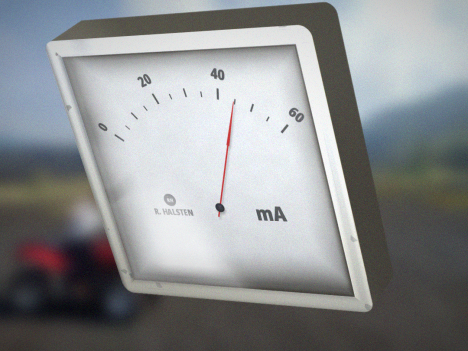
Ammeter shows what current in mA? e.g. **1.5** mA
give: **45** mA
